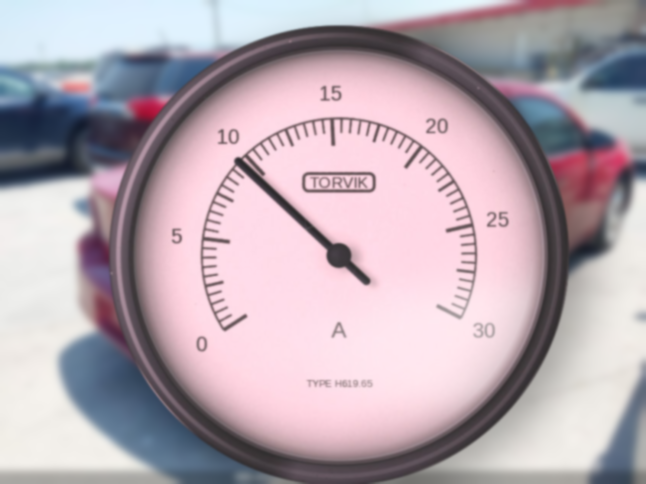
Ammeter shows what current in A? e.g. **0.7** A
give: **9.5** A
